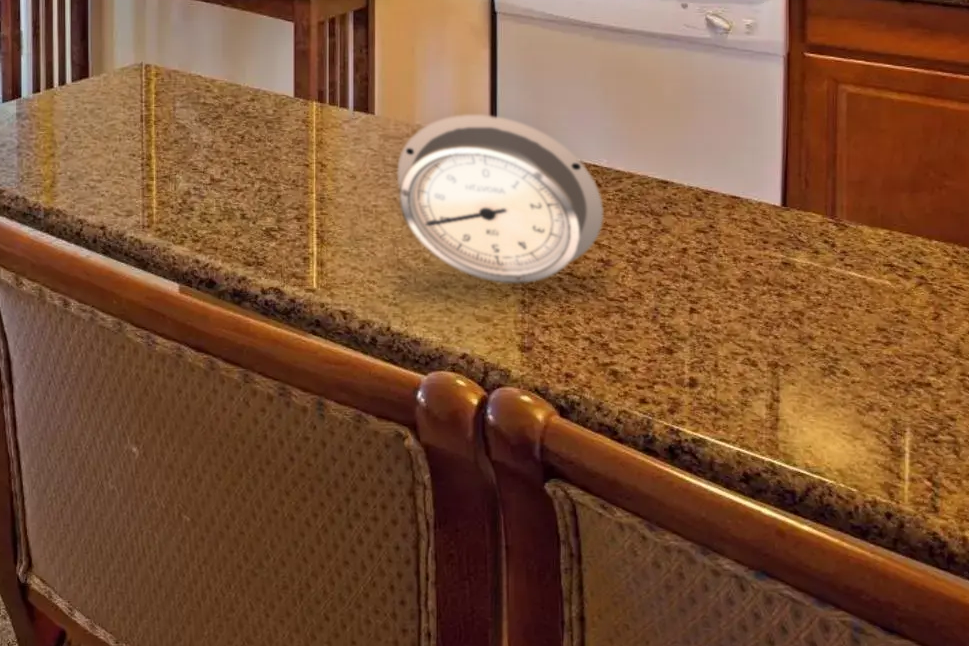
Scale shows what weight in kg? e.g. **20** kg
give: **7** kg
